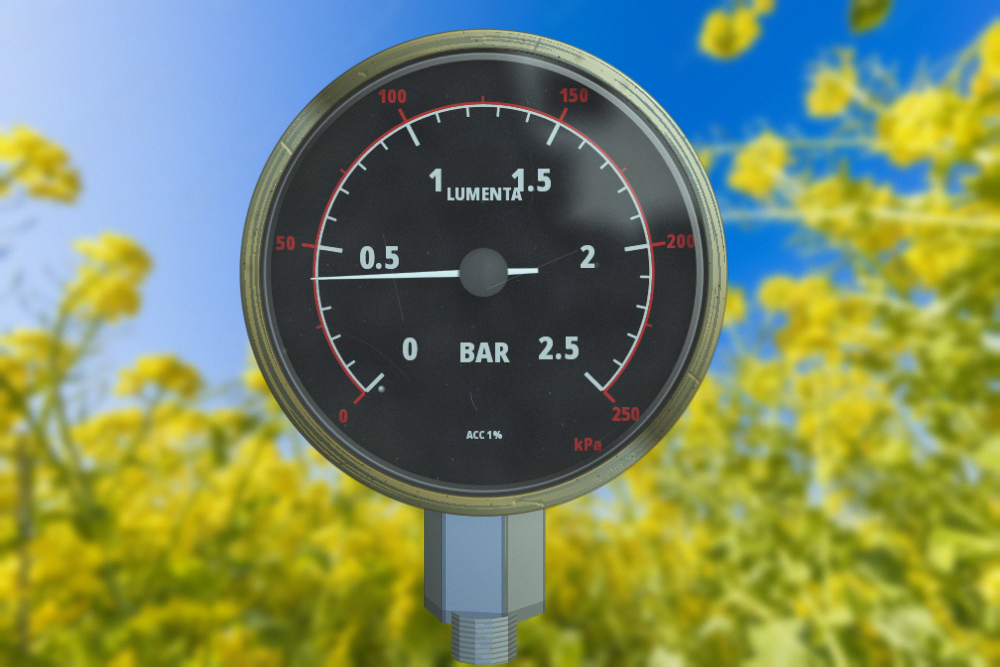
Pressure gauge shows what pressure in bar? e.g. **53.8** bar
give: **0.4** bar
